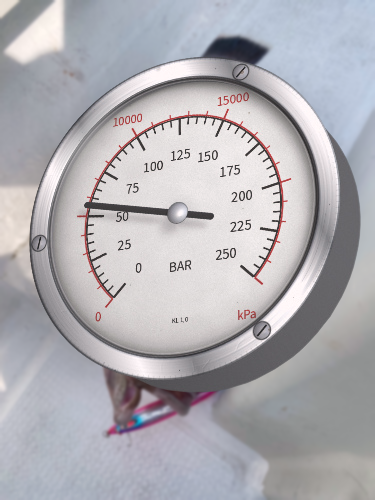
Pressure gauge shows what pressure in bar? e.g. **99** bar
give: **55** bar
